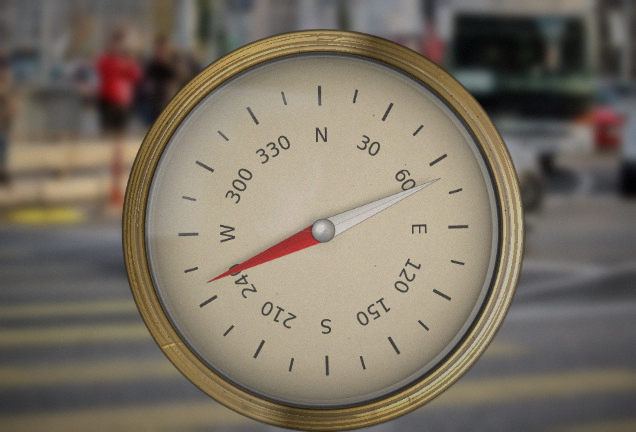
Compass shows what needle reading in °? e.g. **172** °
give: **247.5** °
